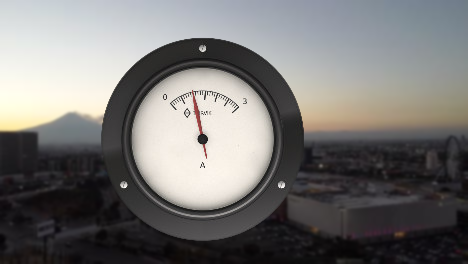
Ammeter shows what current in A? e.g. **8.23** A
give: **1** A
